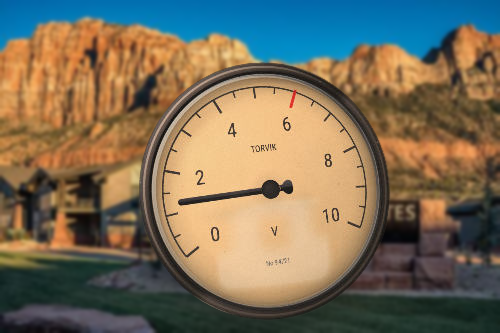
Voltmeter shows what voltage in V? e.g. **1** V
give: **1.25** V
